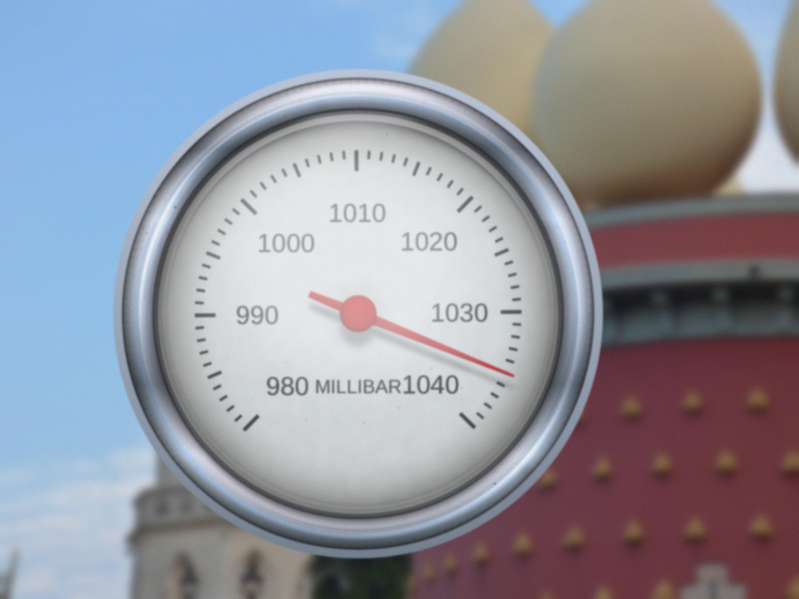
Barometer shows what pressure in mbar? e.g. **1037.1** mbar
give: **1035** mbar
